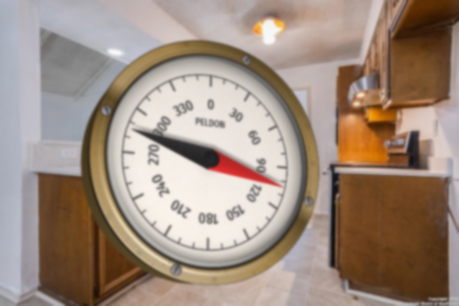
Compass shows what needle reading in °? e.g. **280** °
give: **105** °
